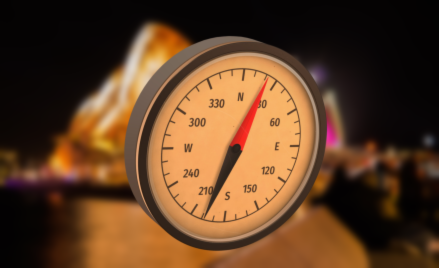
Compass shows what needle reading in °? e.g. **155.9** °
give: **20** °
